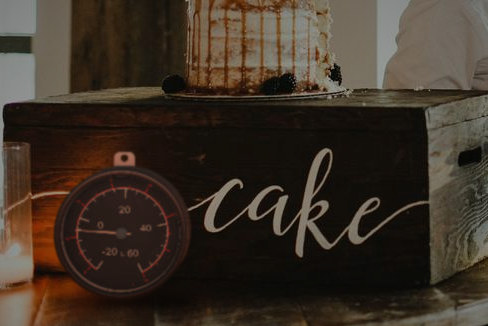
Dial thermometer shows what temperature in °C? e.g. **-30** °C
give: **-4** °C
